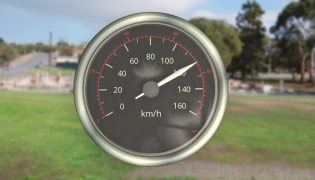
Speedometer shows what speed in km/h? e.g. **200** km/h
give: **120** km/h
